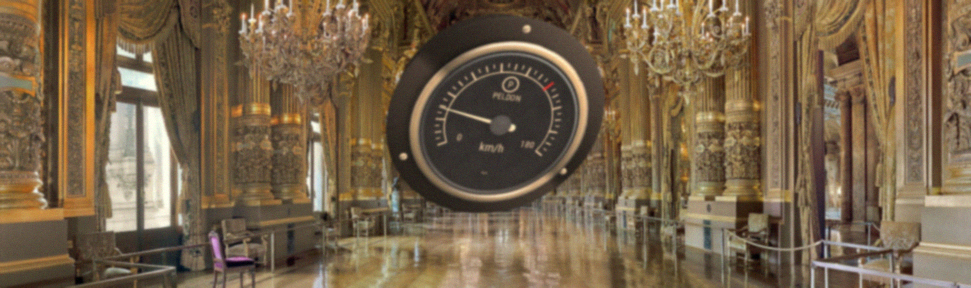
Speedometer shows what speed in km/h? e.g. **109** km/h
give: **30** km/h
